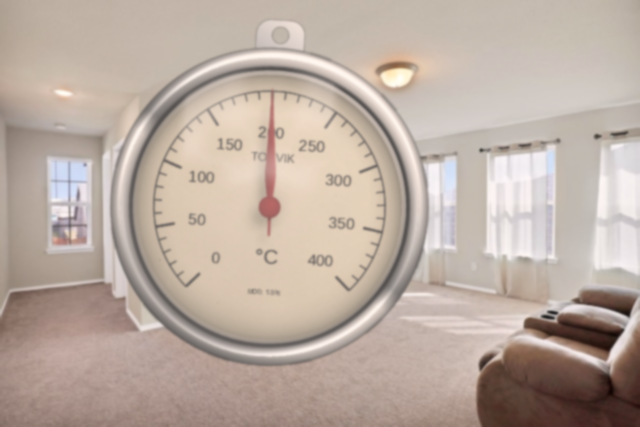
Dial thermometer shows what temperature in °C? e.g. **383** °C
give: **200** °C
